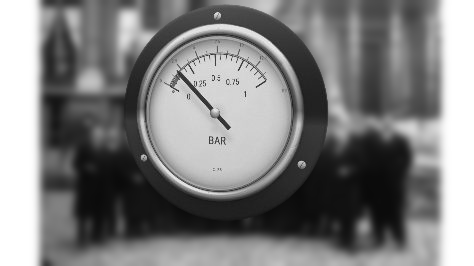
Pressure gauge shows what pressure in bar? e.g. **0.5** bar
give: **0.15** bar
